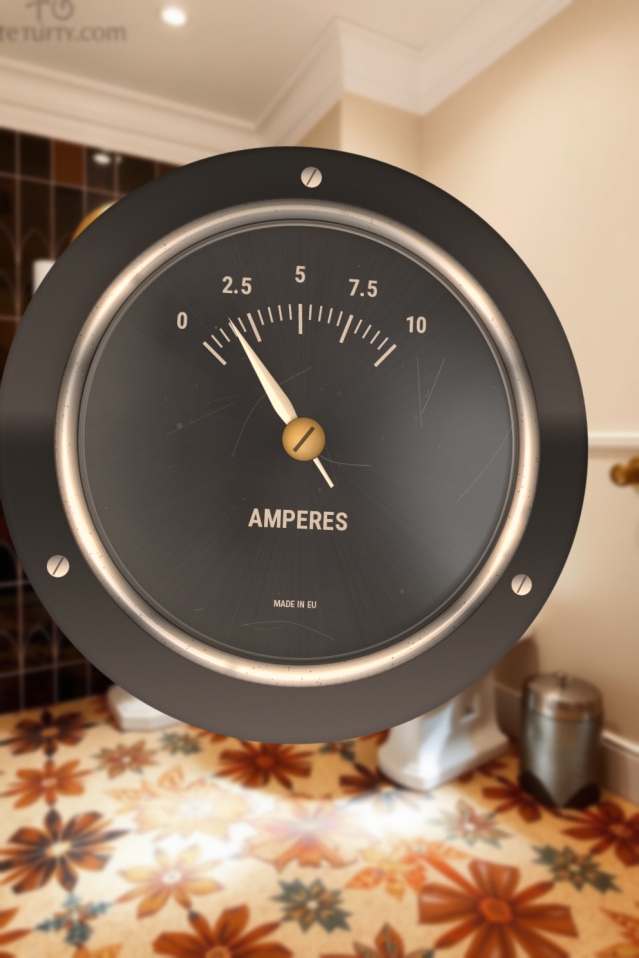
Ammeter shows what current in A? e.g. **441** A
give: **1.5** A
